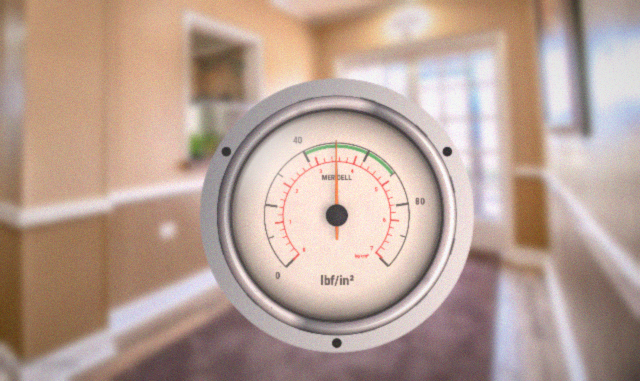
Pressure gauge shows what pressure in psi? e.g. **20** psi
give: **50** psi
